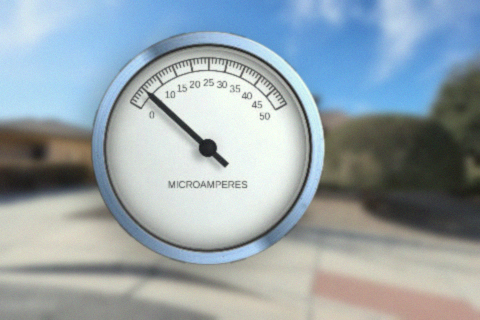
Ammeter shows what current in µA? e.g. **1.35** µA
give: **5** µA
